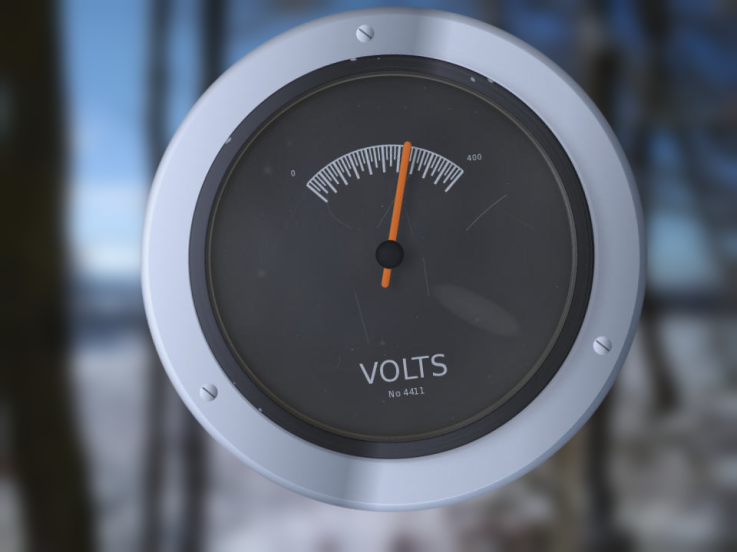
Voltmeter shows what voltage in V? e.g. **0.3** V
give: **260** V
